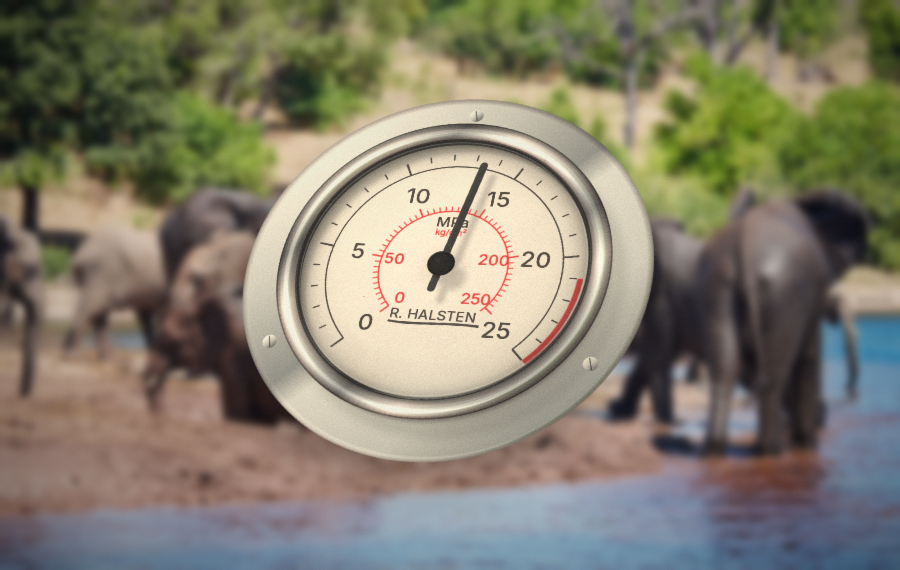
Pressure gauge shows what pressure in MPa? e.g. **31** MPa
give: **13.5** MPa
